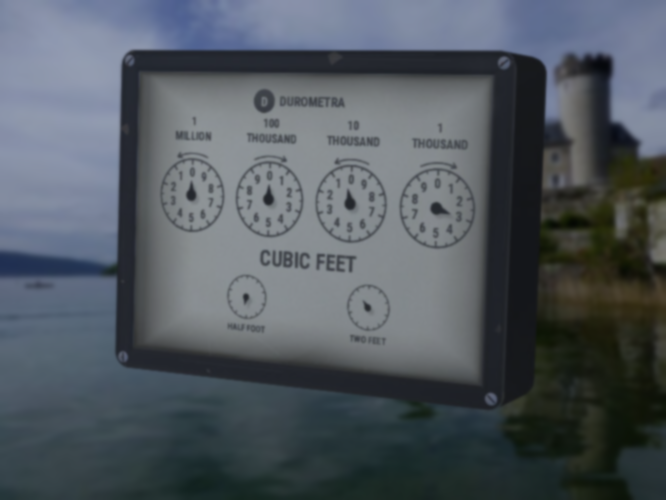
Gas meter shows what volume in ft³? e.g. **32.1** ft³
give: **300** ft³
